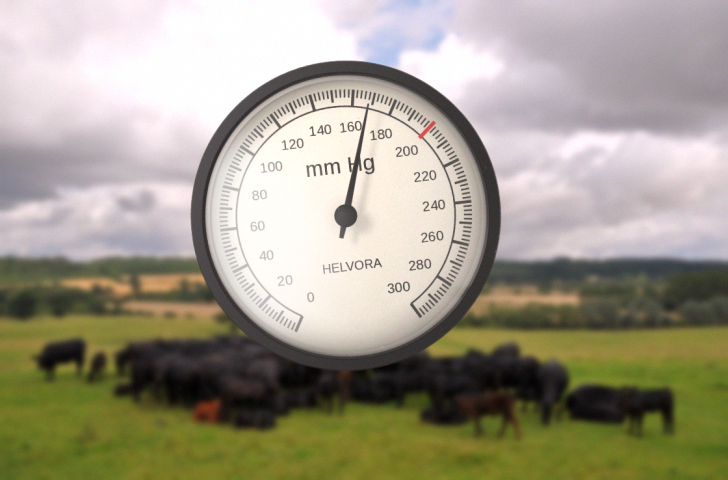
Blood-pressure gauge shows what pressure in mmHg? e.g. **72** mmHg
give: **168** mmHg
